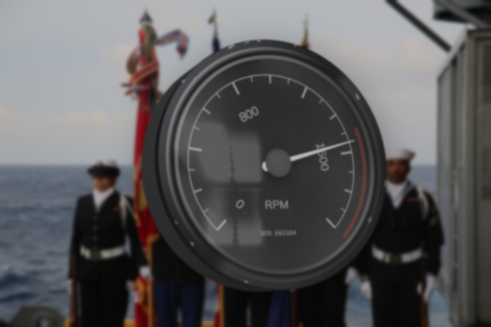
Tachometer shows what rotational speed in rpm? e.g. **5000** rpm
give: **1550** rpm
